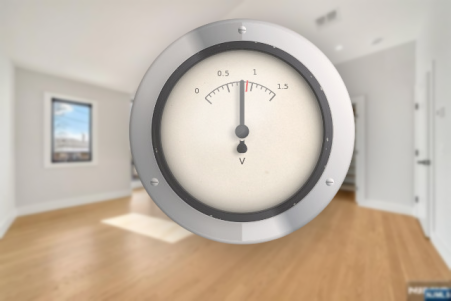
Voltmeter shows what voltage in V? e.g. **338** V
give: **0.8** V
